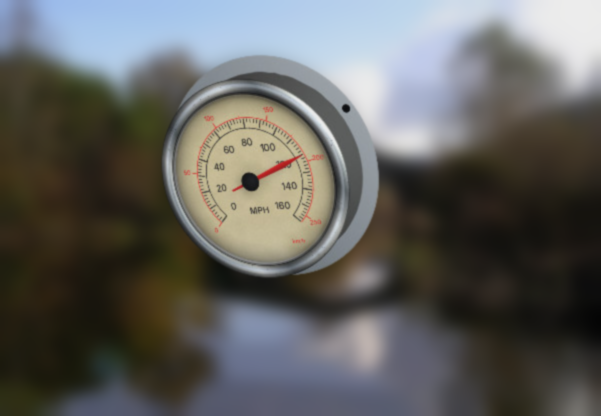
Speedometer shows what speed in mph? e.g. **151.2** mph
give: **120** mph
